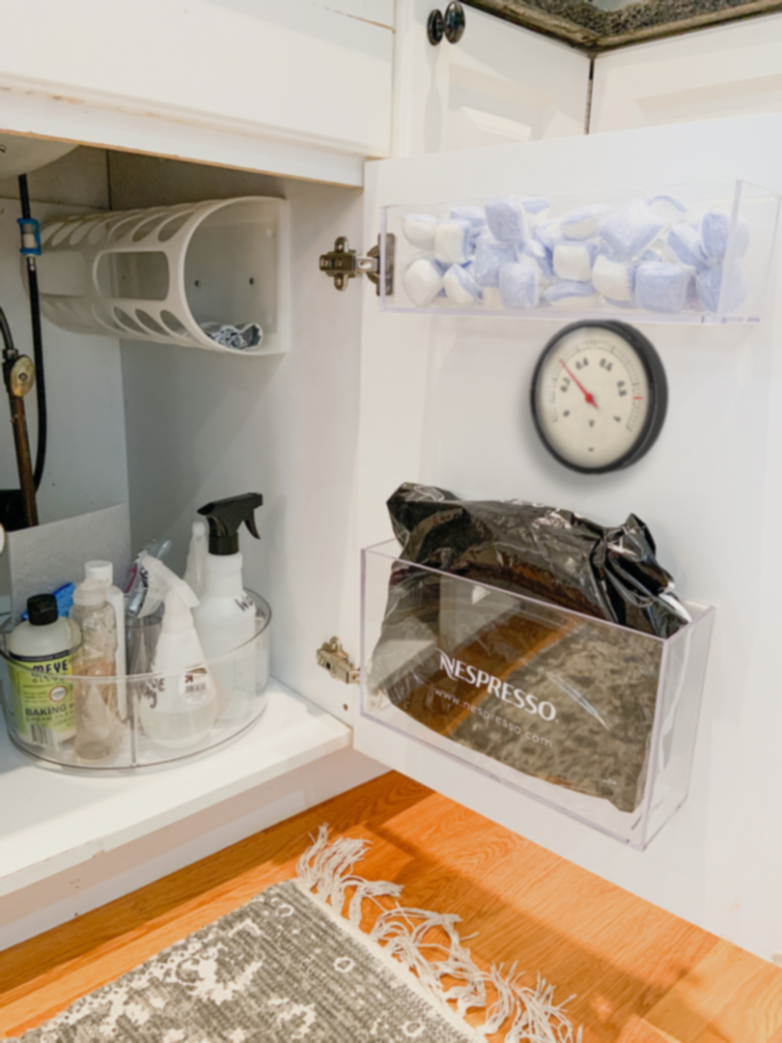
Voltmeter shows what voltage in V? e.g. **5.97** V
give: **0.3** V
